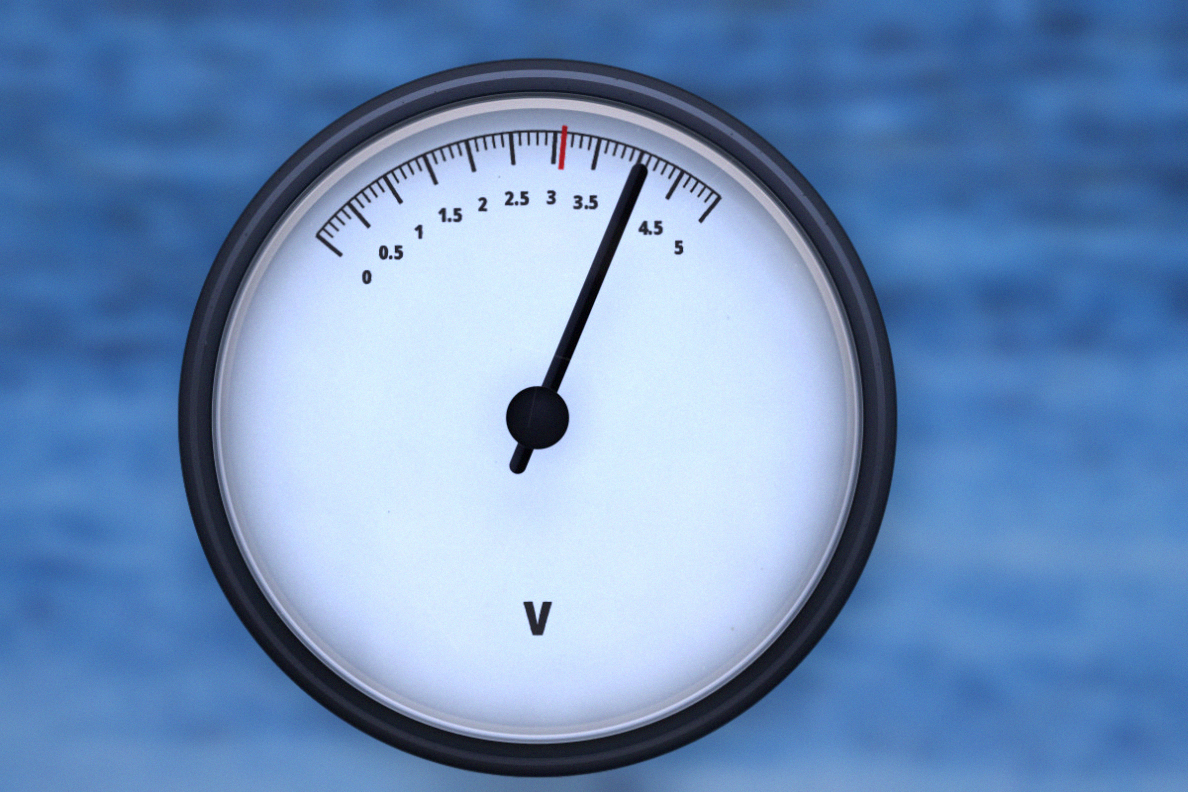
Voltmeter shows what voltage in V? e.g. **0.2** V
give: **4.05** V
